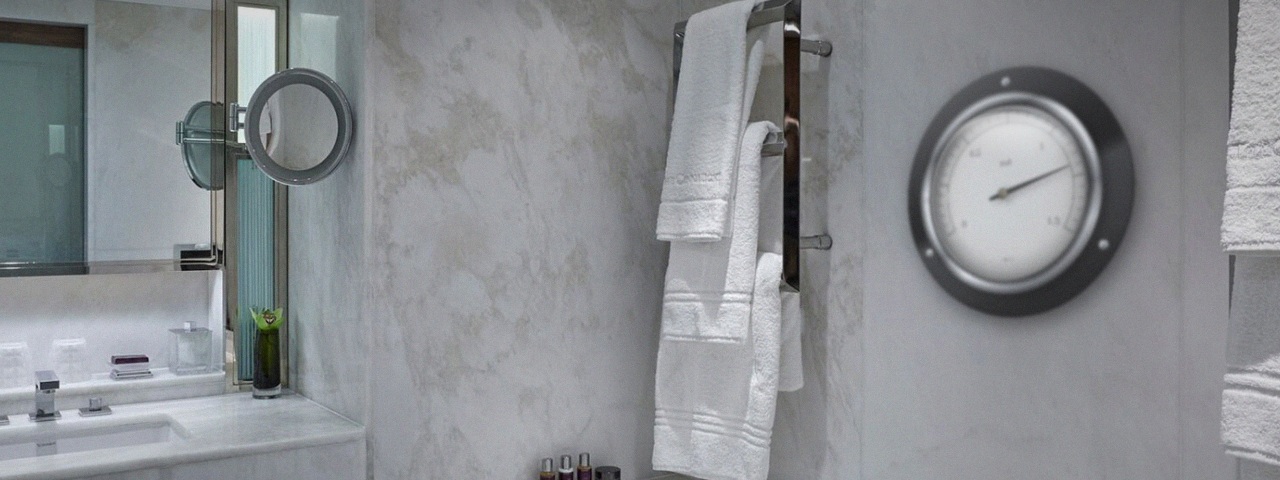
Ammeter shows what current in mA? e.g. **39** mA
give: **1.2** mA
